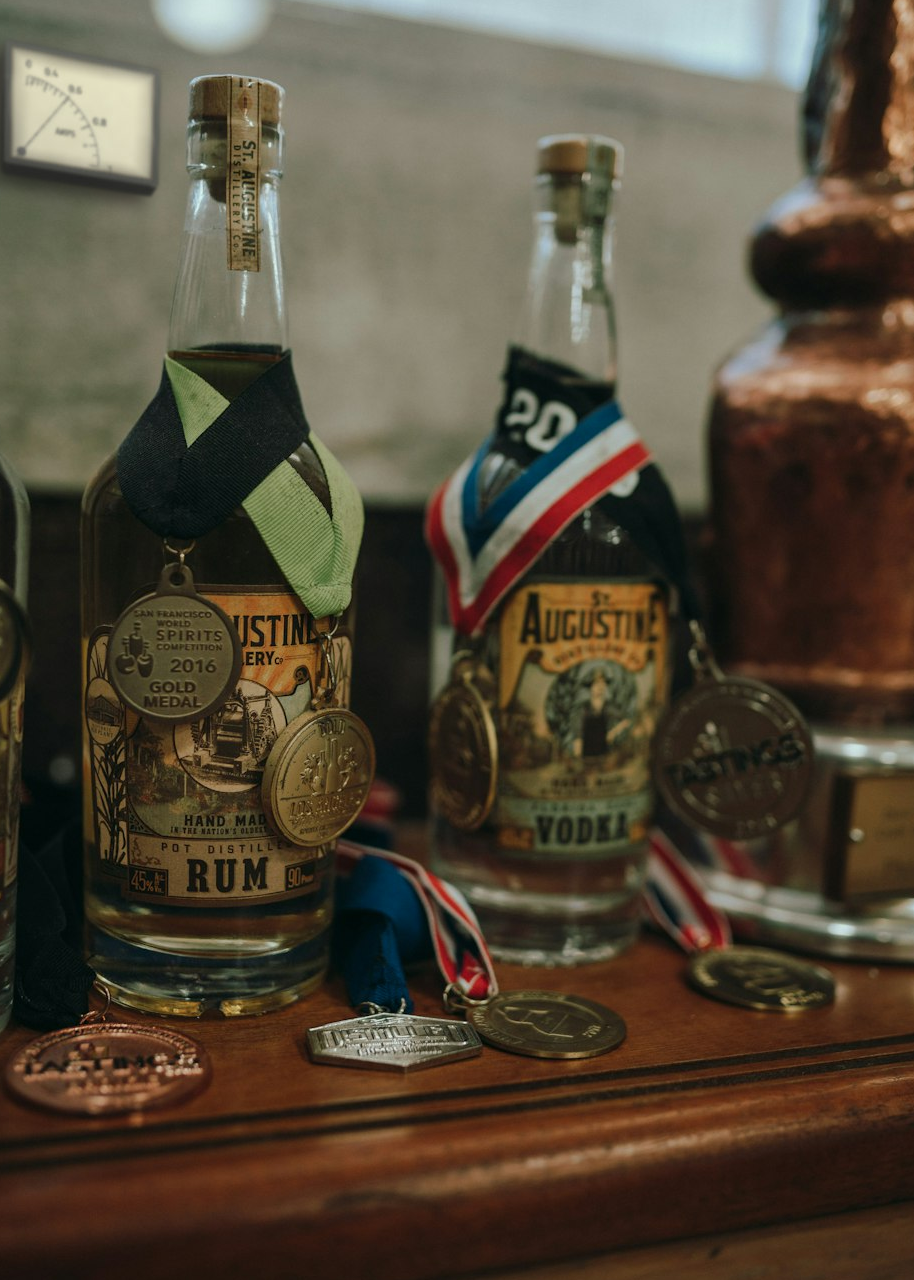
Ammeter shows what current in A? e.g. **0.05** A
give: **0.6** A
